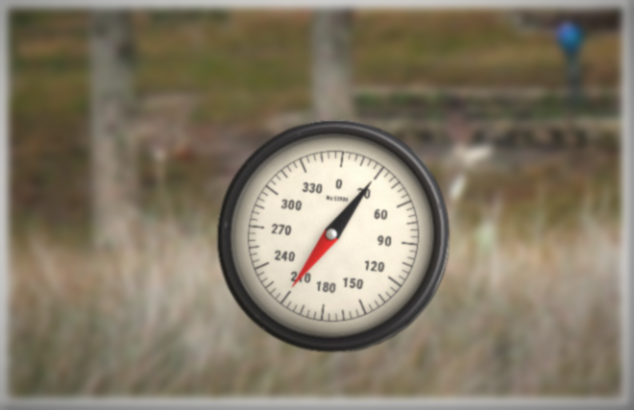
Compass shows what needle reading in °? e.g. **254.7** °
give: **210** °
